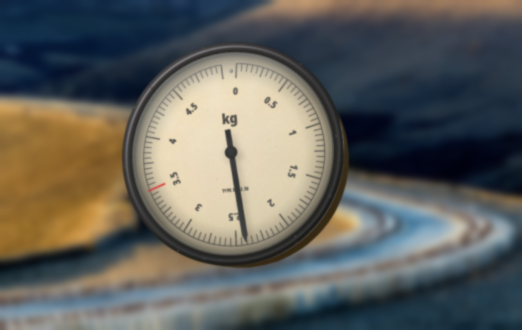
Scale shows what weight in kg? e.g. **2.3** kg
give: **2.4** kg
